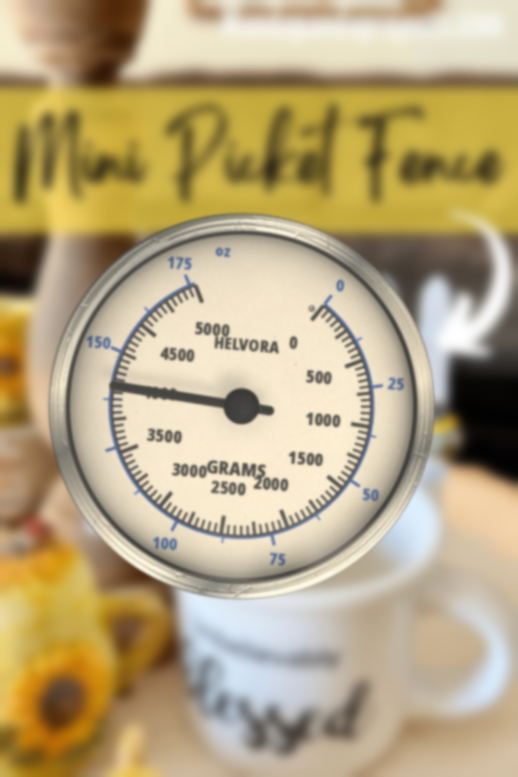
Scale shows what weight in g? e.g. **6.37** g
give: **4000** g
